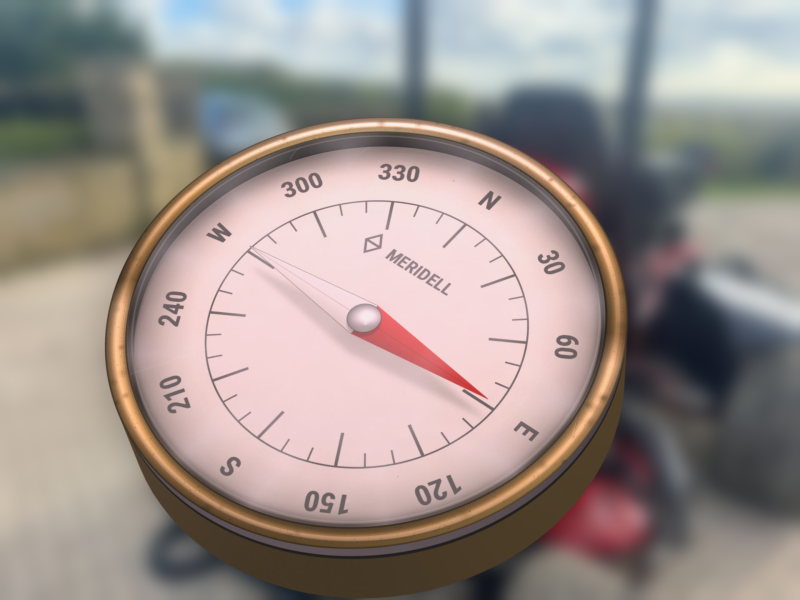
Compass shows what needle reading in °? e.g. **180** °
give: **90** °
